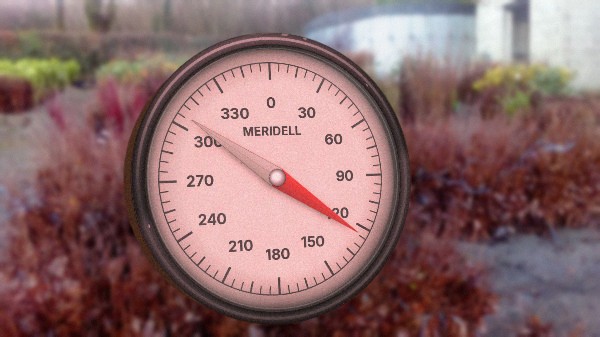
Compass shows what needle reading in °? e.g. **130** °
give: **125** °
